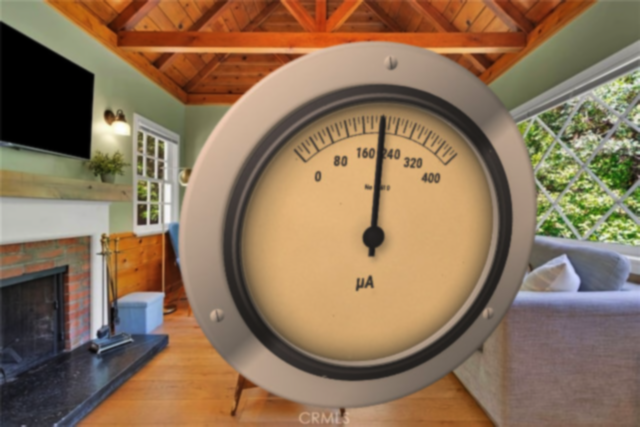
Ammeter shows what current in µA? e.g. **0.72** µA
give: **200** µA
